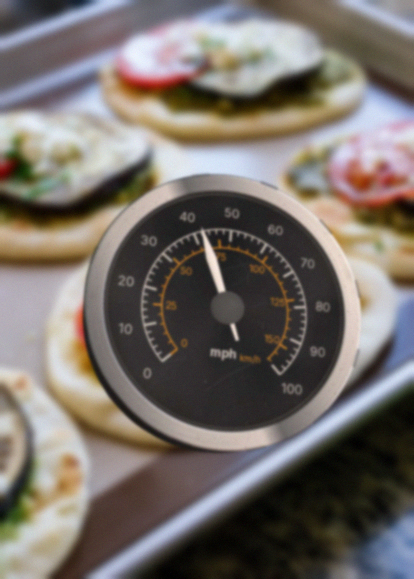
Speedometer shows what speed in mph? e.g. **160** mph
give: **42** mph
